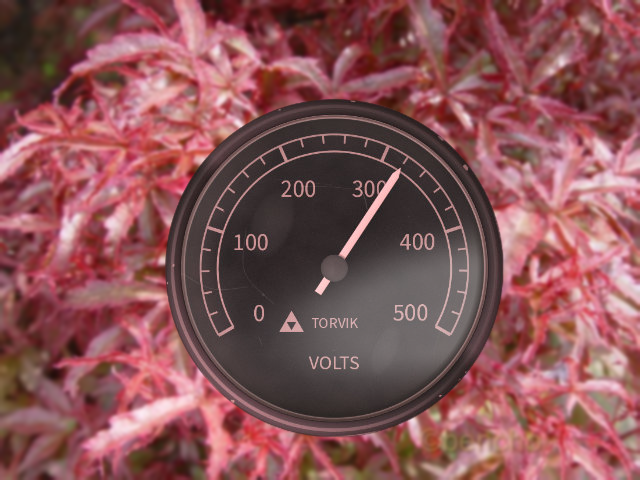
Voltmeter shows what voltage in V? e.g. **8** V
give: **320** V
